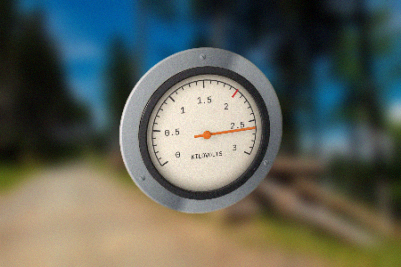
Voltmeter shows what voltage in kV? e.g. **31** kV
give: **2.6** kV
